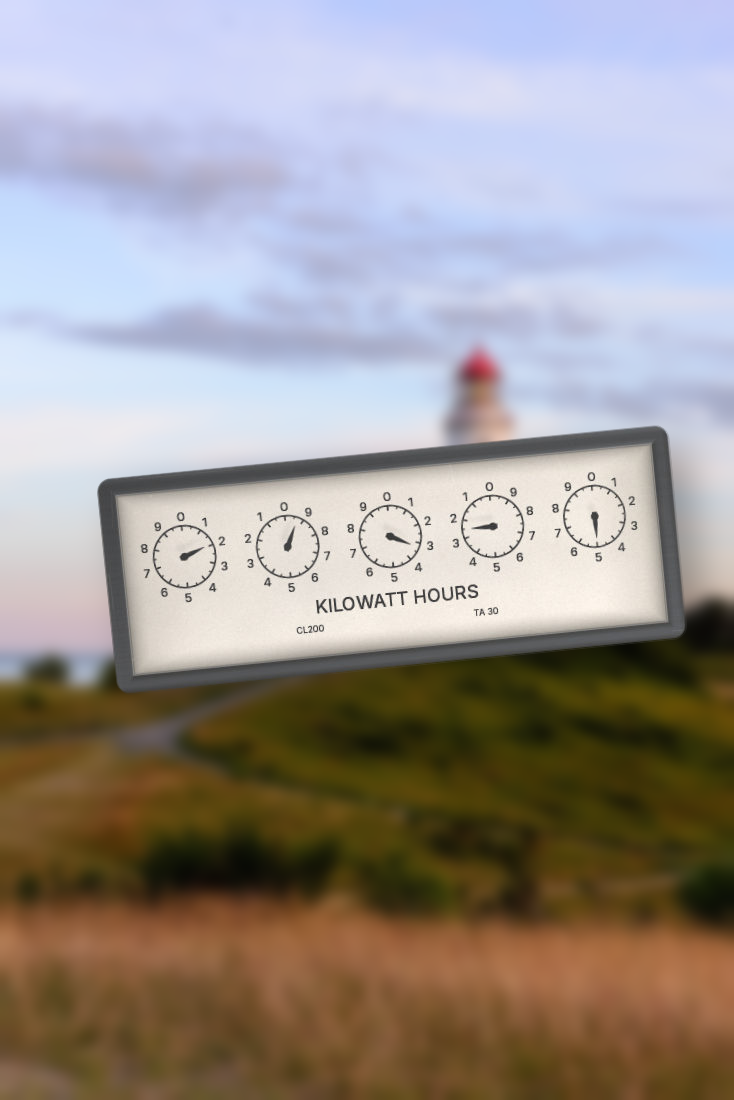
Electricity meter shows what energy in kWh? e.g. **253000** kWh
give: **19325** kWh
